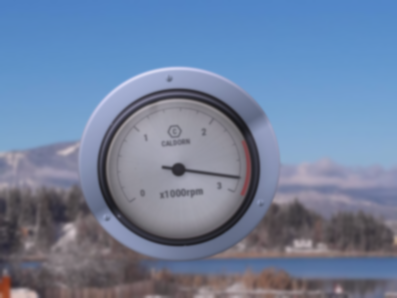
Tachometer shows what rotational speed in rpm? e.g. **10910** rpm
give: **2800** rpm
